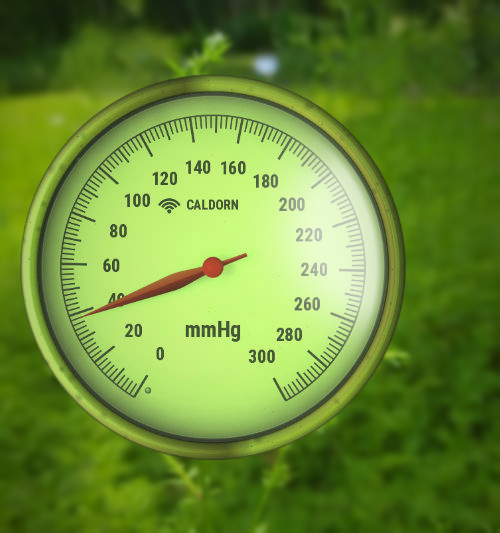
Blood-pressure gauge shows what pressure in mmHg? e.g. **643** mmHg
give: **38** mmHg
